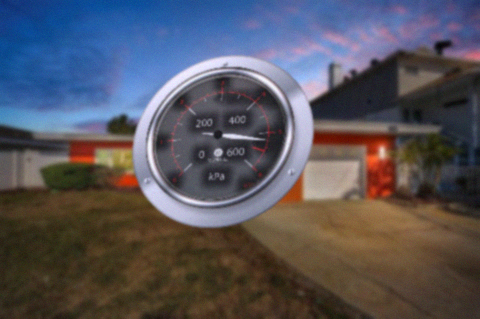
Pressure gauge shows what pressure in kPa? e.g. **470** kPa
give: **525** kPa
